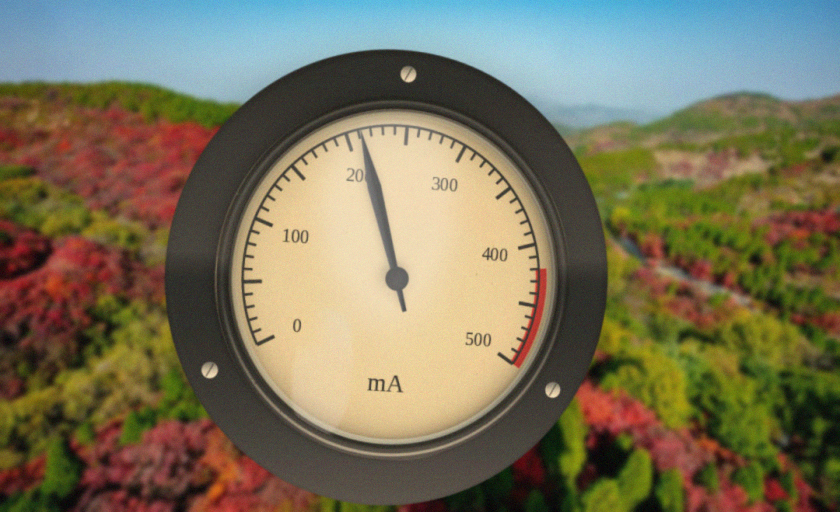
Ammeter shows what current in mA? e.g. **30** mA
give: **210** mA
